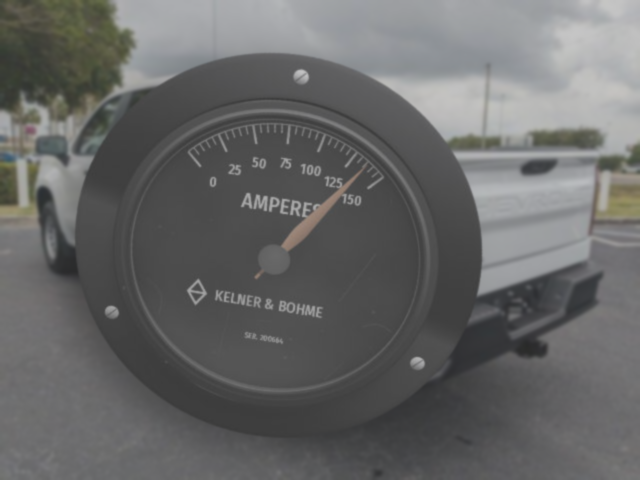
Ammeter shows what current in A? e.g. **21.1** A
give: **135** A
